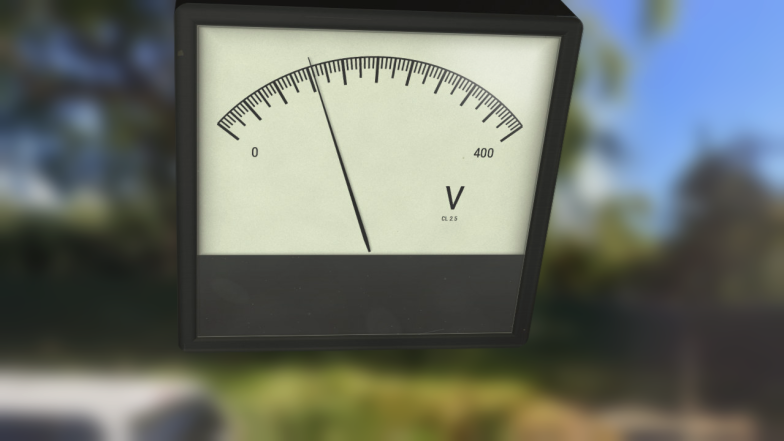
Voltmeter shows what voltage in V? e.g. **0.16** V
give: **125** V
